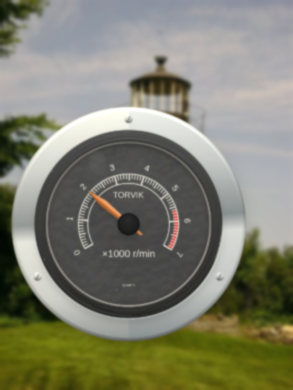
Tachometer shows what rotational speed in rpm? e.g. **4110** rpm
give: **2000** rpm
